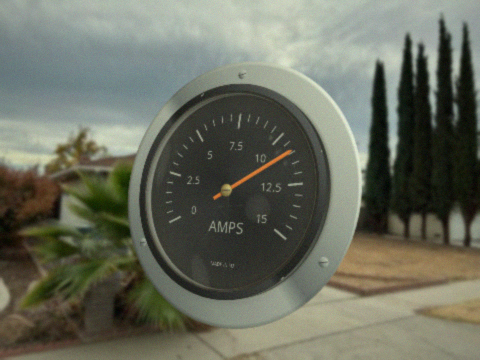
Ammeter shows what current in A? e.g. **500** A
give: **11** A
